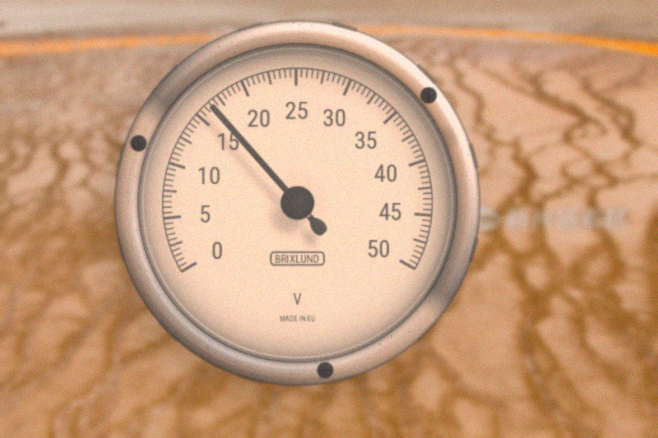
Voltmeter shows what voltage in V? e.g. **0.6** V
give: **16.5** V
